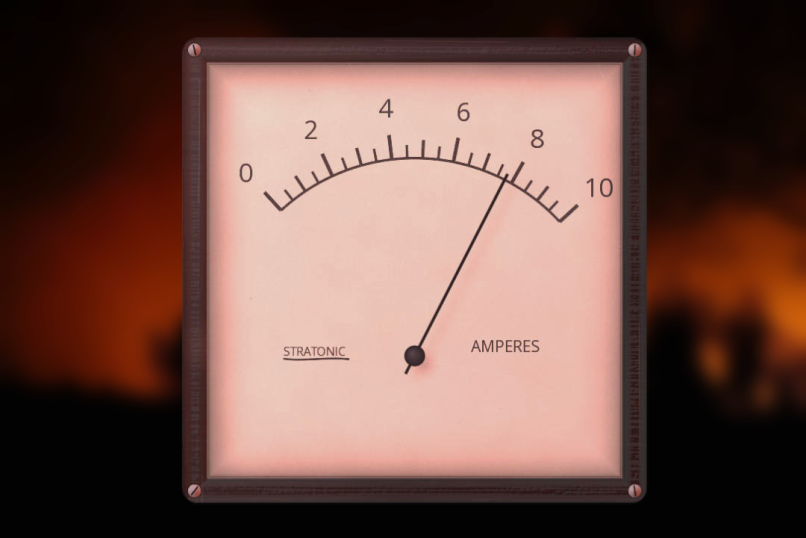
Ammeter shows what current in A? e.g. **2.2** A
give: **7.75** A
